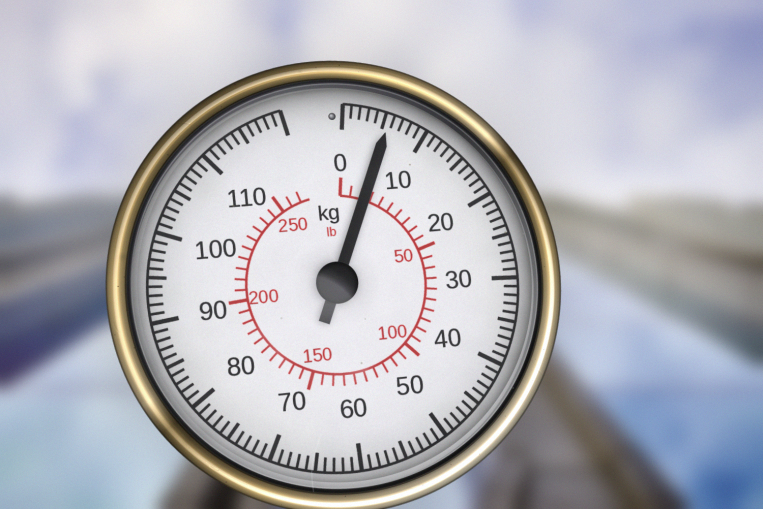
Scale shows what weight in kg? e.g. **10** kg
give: **5.5** kg
